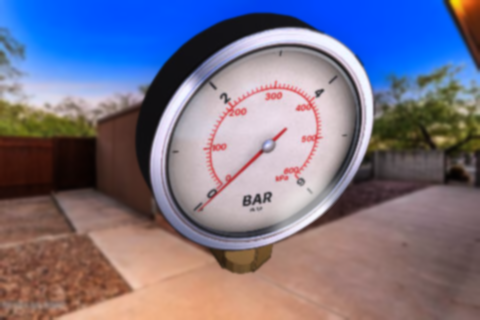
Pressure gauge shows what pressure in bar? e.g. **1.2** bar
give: **0** bar
